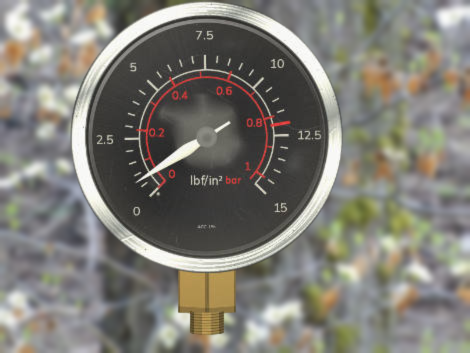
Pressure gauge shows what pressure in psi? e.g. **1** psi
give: **0.75** psi
